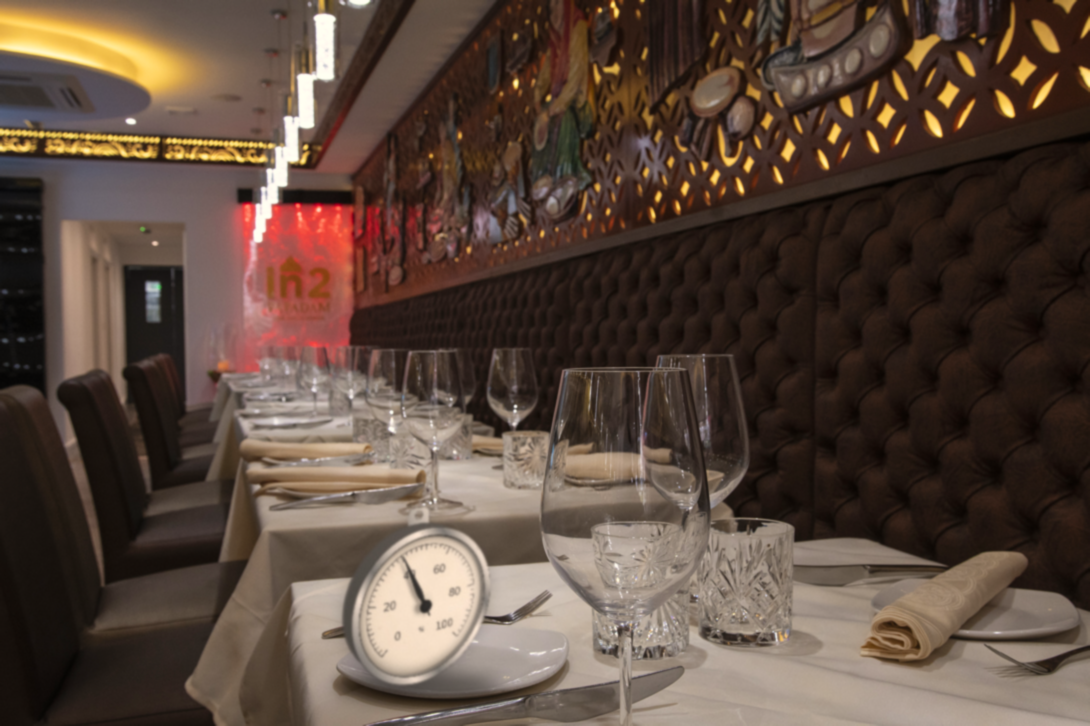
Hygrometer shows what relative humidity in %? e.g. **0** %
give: **40** %
